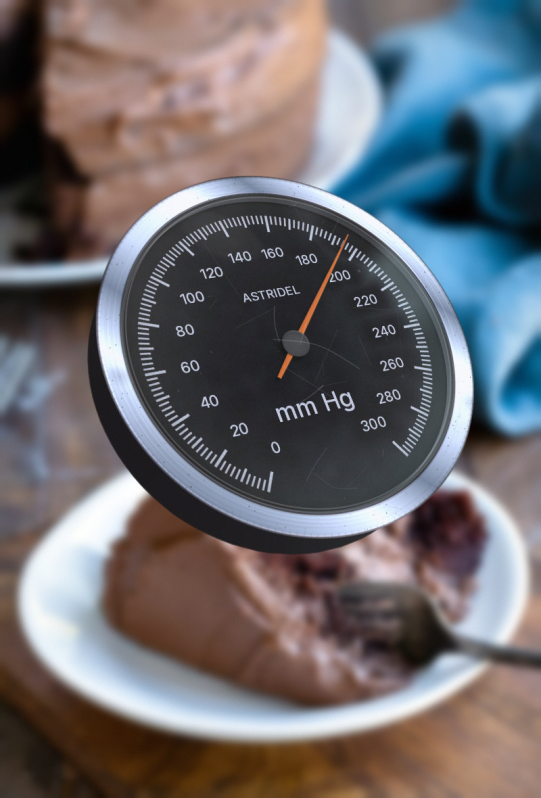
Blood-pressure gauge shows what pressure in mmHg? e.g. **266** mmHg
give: **194** mmHg
